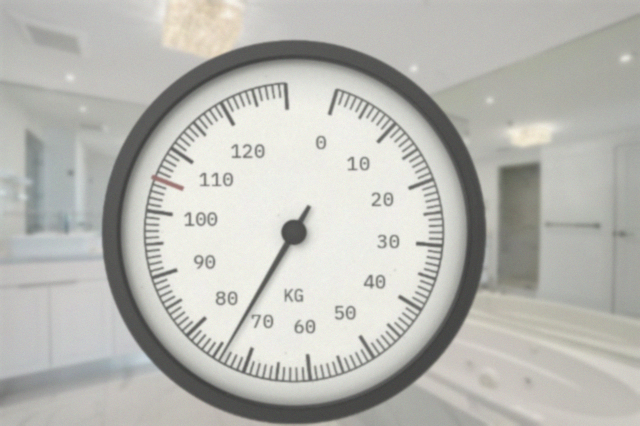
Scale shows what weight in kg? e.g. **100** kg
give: **74** kg
